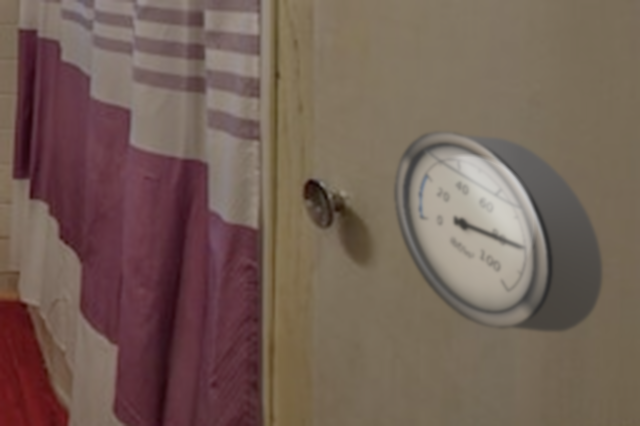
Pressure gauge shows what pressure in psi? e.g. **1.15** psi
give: **80** psi
